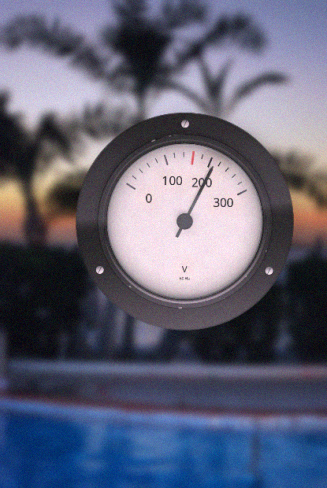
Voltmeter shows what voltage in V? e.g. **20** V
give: **210** V
